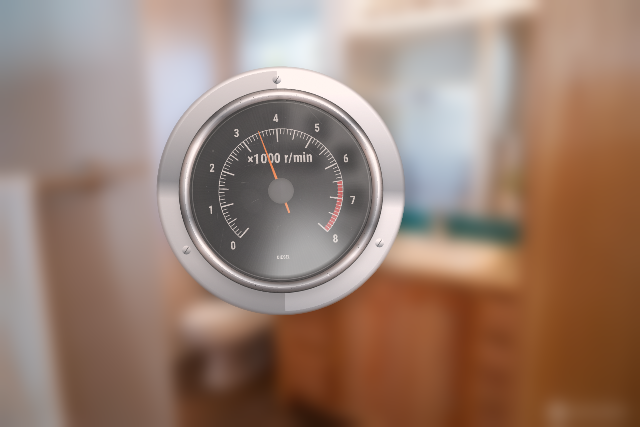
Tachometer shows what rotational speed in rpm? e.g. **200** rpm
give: **3500** rpm
